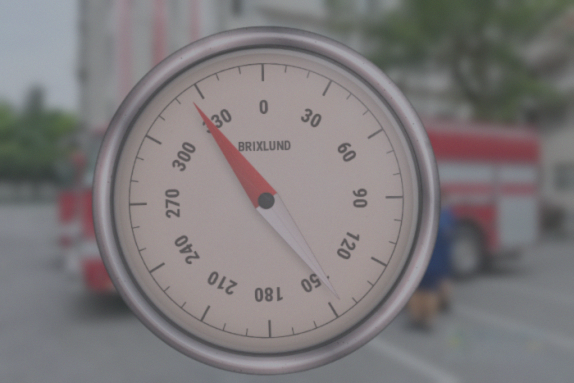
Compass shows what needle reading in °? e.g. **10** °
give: **325** °
